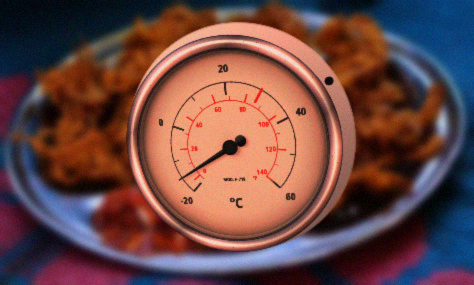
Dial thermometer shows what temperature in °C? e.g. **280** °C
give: **-15** °C
